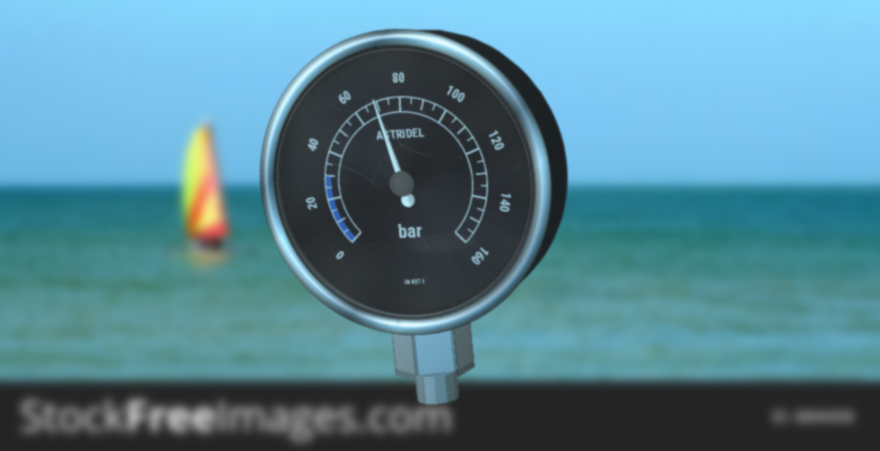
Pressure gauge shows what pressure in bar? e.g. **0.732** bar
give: **70** bar
